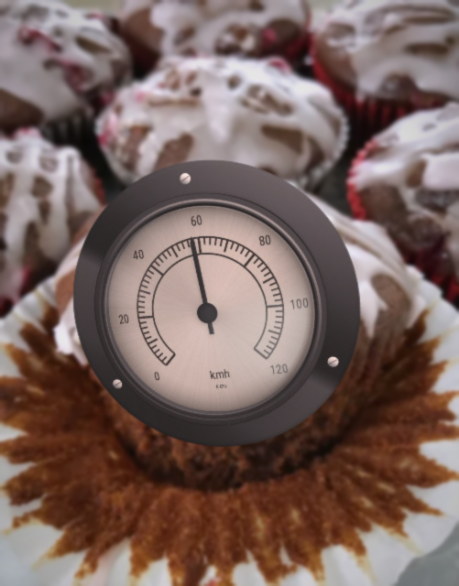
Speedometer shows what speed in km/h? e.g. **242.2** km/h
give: **58** km/h
